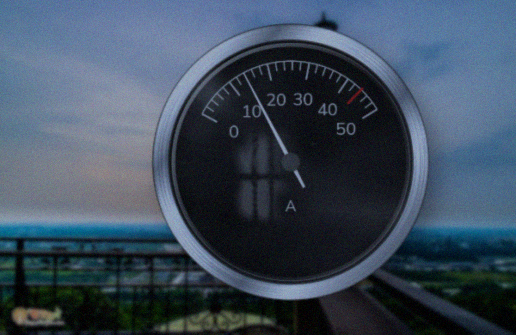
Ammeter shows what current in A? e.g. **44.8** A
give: **14** A
